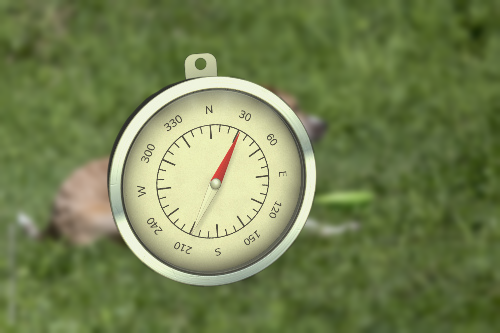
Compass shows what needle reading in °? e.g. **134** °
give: **30** °
